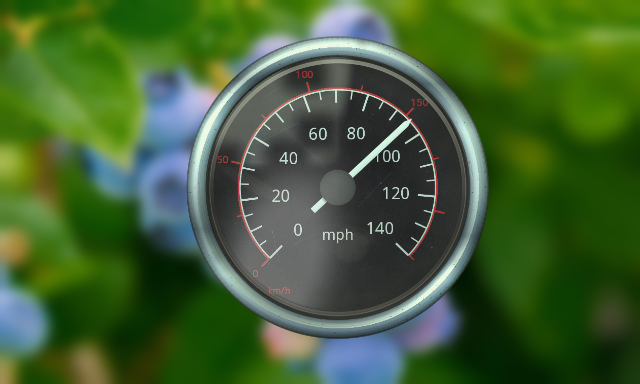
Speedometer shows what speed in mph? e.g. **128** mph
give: **95** mph
